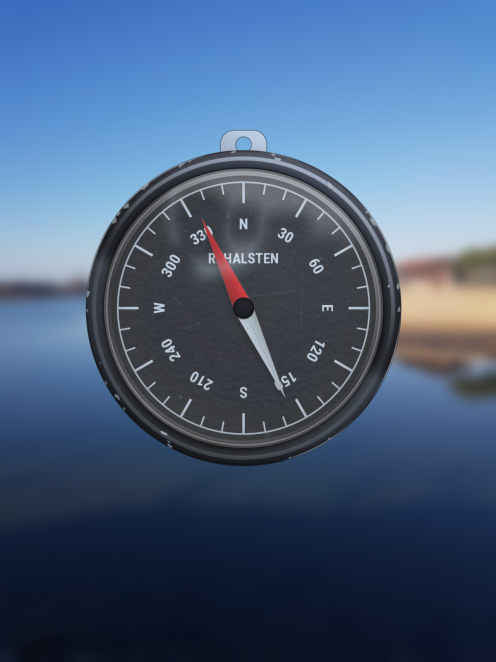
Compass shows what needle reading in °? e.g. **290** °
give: **335** °
